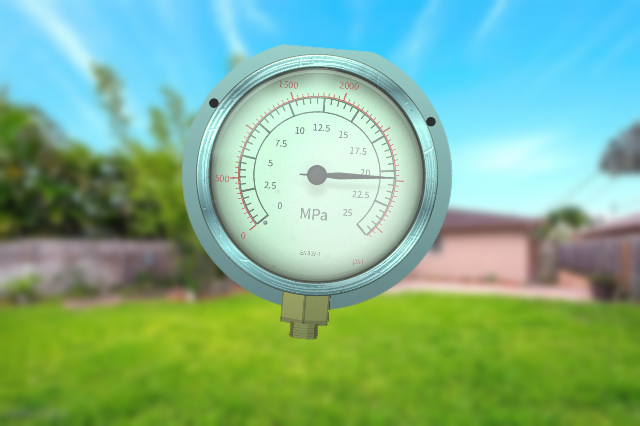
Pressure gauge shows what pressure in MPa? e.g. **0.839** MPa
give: **20.5** MPa
